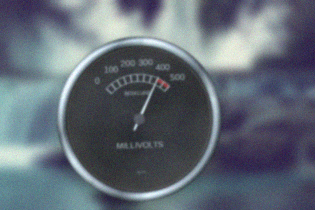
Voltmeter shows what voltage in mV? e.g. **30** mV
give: **400** mV
